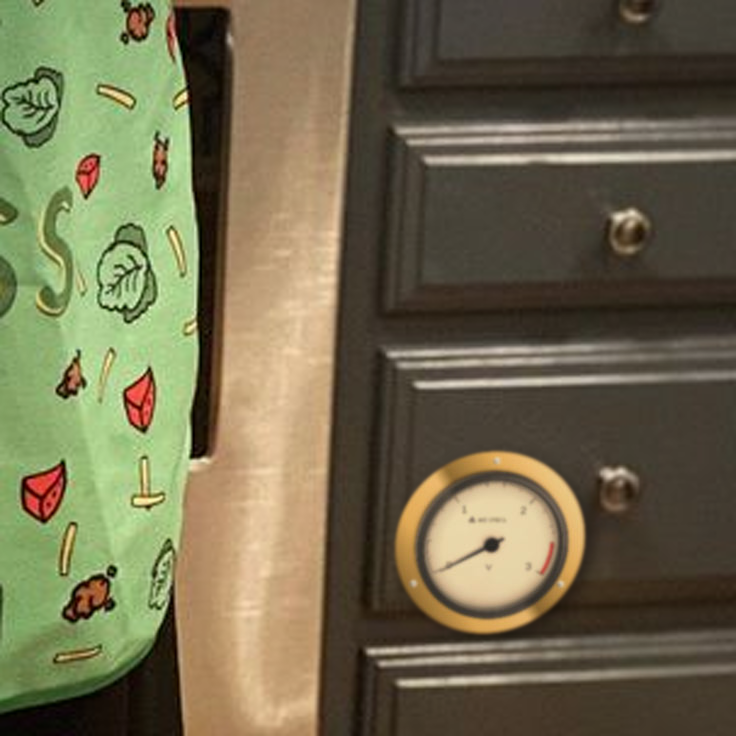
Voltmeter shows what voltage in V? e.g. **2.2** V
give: **0** V
